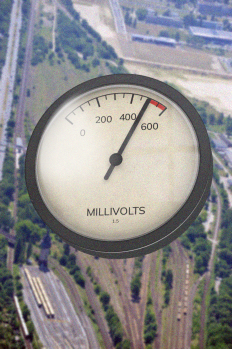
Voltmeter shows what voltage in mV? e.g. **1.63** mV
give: **500** mV
